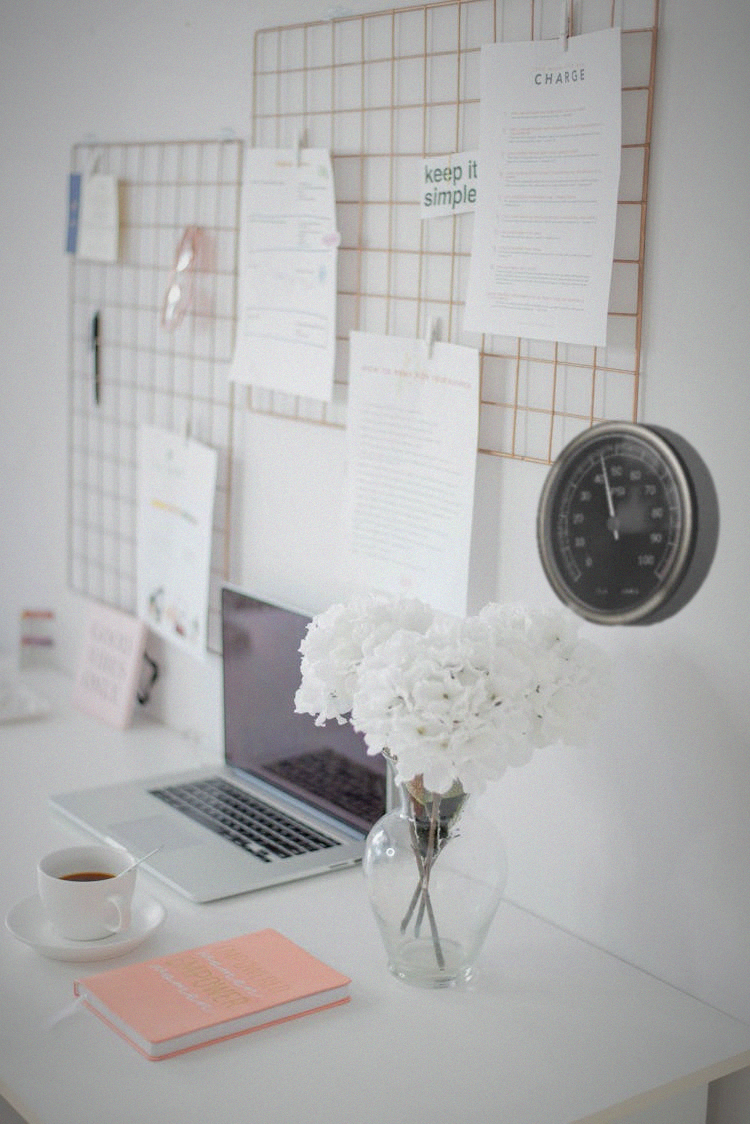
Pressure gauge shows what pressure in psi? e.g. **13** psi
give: **45** psi
